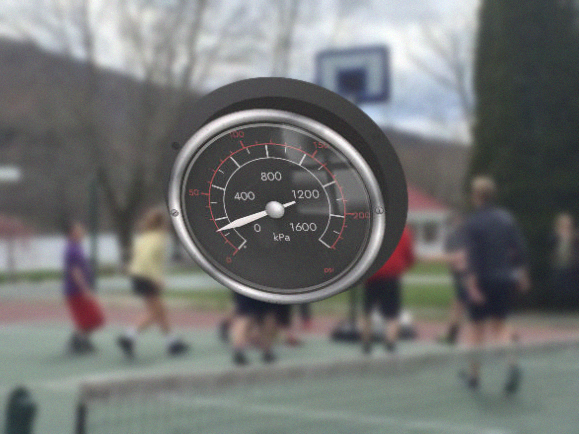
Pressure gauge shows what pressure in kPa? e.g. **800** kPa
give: **150** kPa
